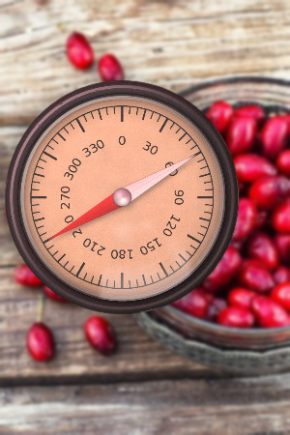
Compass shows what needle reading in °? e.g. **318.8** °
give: **240** °
